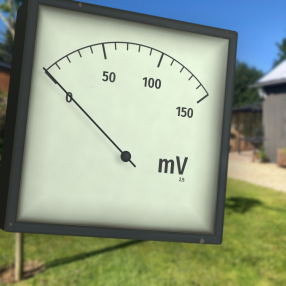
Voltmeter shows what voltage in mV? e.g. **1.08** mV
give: **0** mV
